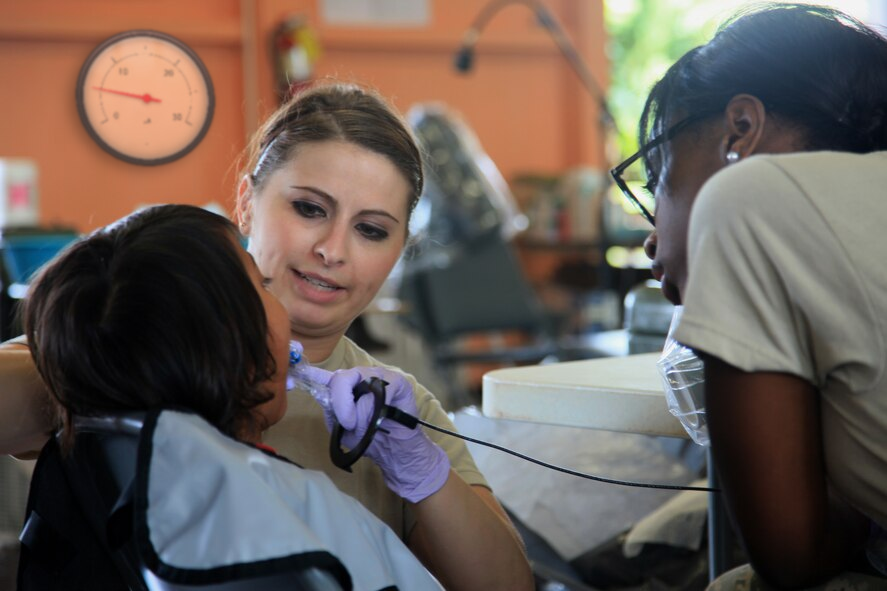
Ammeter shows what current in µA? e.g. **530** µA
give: **5** µA
